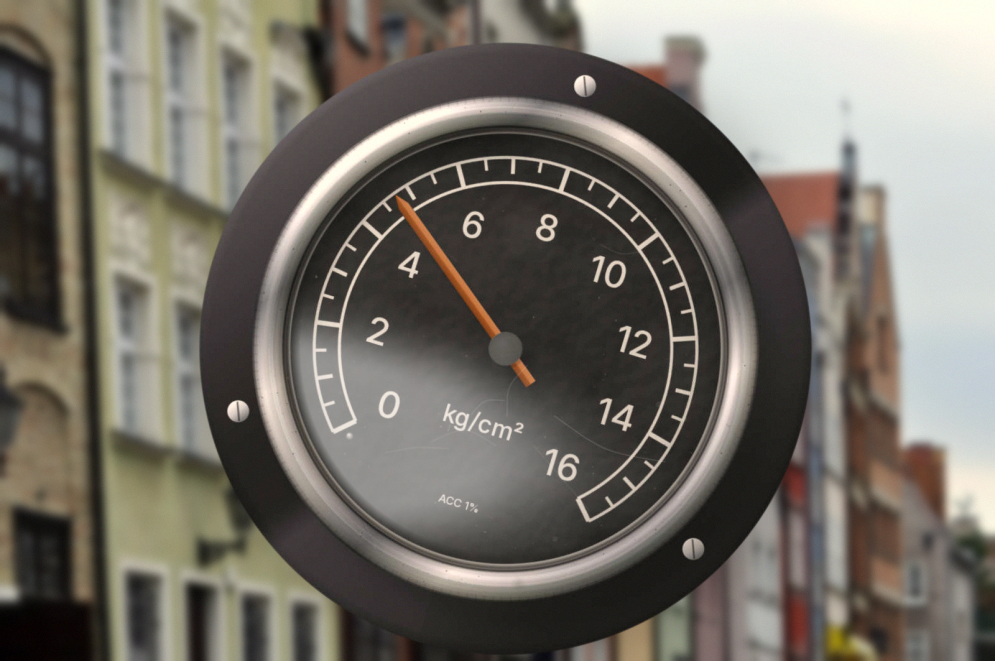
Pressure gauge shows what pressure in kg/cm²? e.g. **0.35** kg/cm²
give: **4.75** kg/cm²
